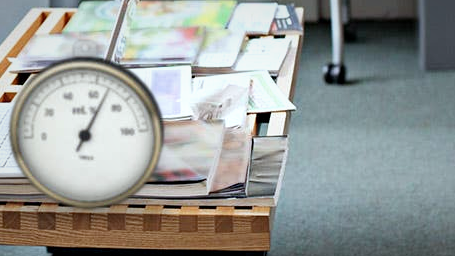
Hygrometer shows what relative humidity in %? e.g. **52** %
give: **68** %
